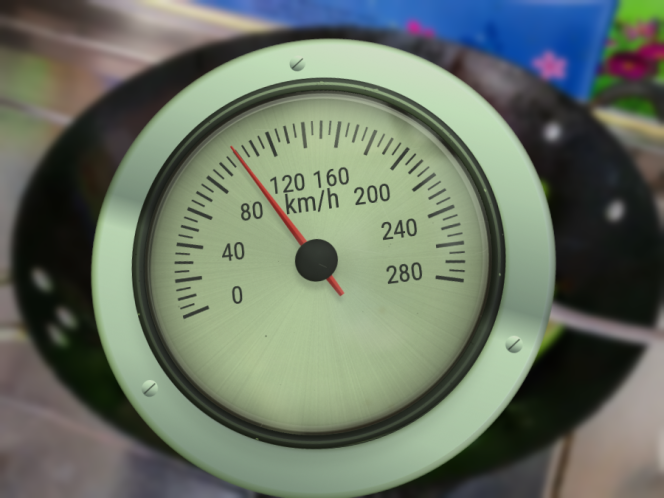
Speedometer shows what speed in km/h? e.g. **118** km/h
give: **100** km/h
